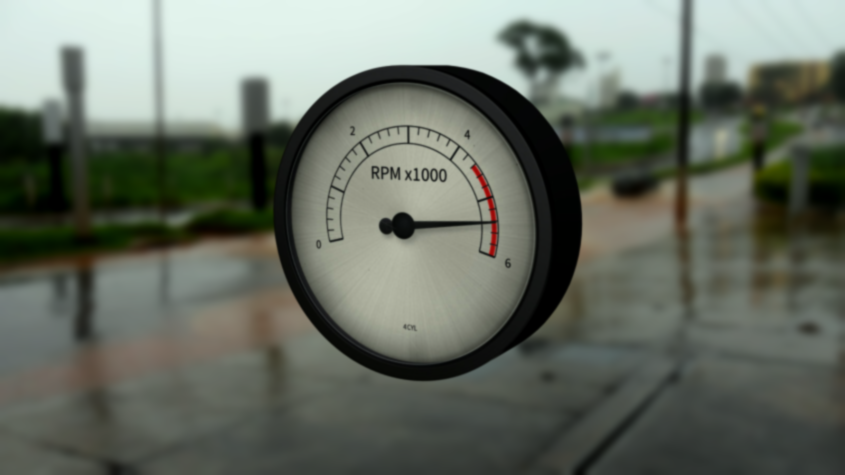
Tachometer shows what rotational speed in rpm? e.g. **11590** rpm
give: **5400** rpm
